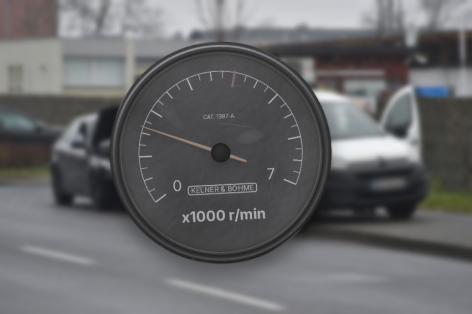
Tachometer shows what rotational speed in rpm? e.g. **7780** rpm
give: **1625** rpm
